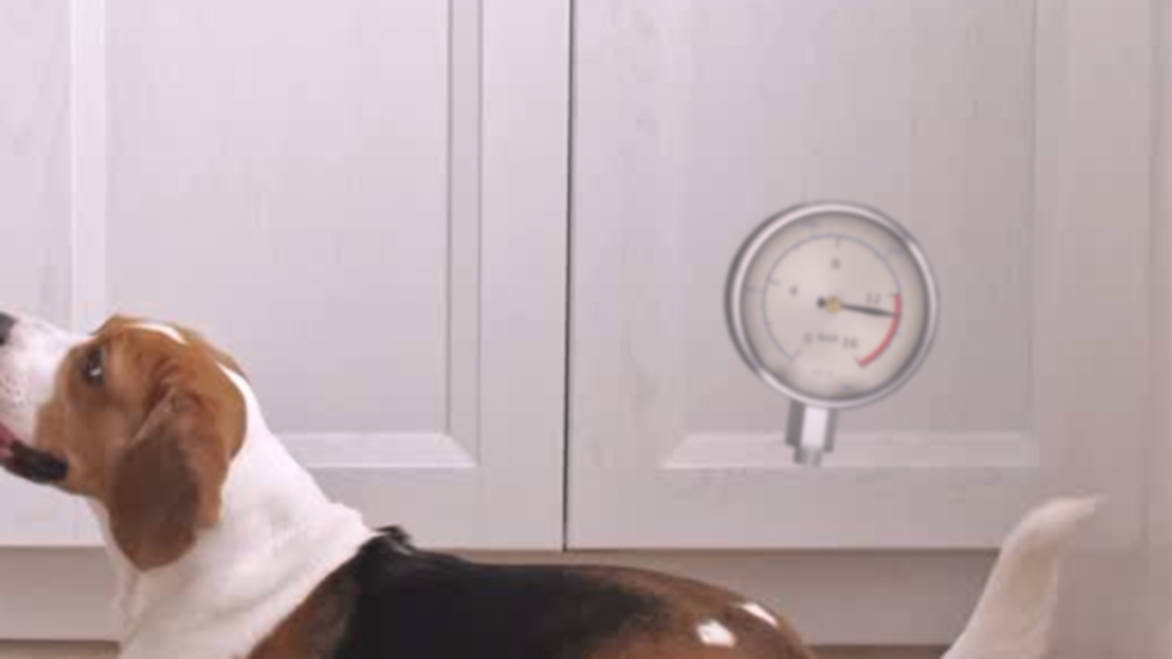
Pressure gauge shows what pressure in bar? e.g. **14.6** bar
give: **13** bar
